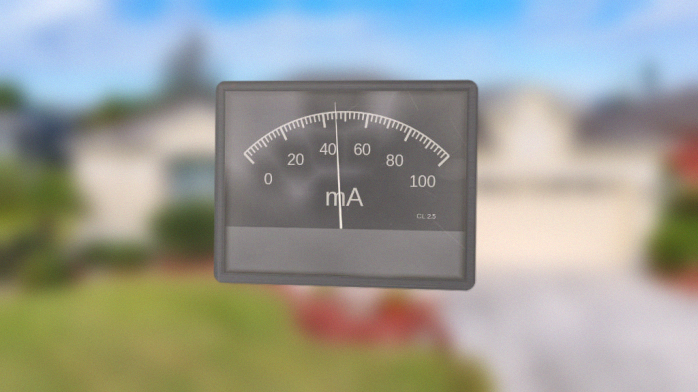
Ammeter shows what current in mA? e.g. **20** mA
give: **46** mA
